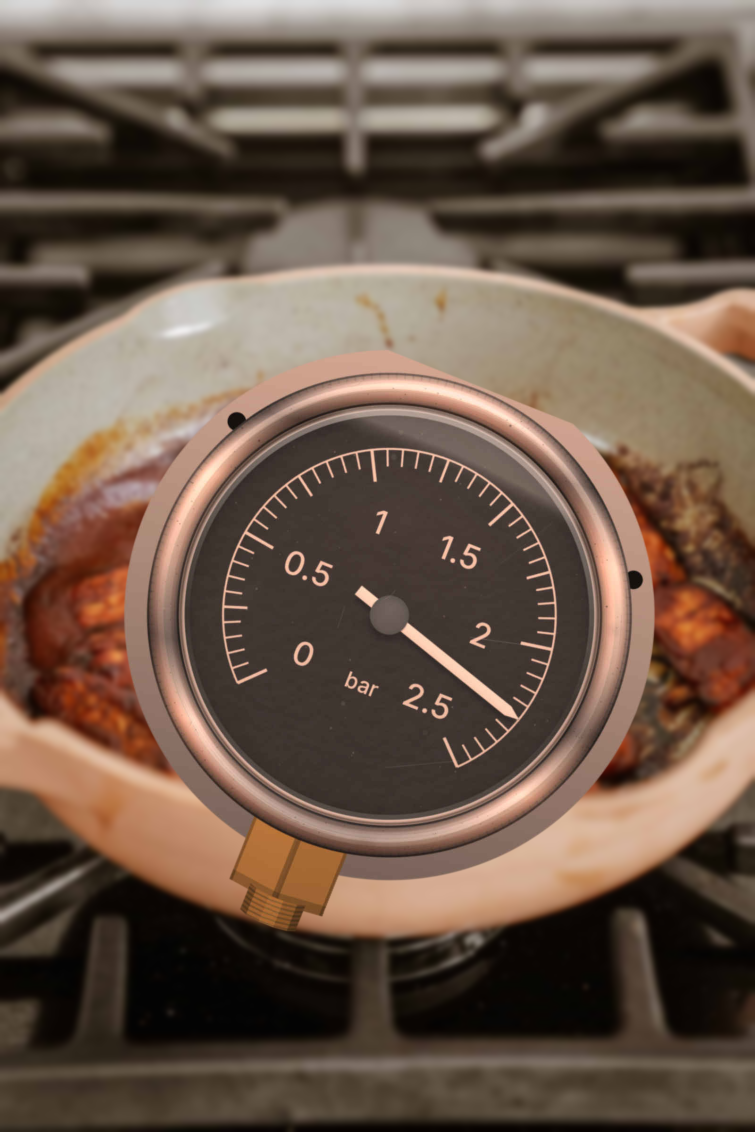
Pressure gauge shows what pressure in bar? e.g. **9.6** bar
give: **2.25** bar
